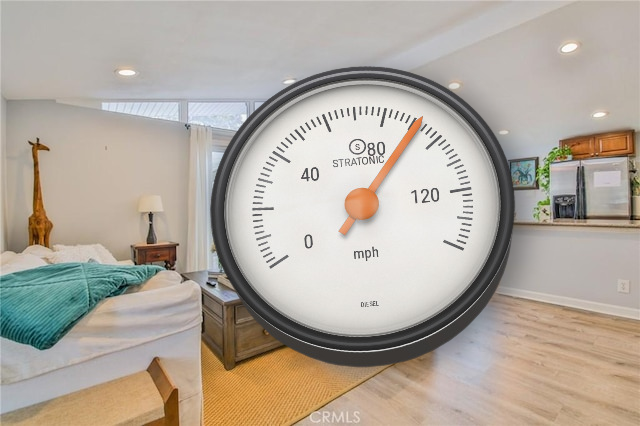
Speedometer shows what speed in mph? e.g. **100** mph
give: **92** mph
